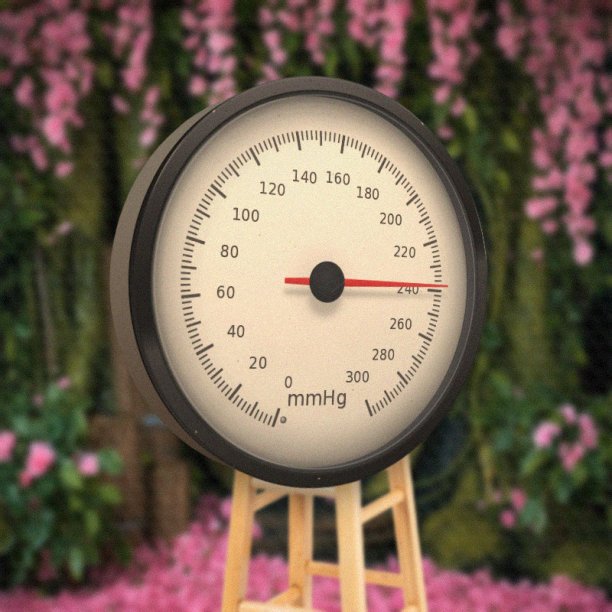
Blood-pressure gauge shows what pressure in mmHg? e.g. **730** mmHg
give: **238** mmHg
